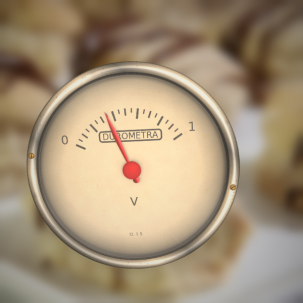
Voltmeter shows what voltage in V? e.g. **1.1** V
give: **0.35** V
